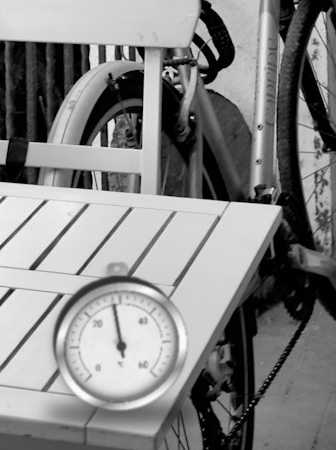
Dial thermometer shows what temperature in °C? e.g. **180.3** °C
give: **28** °C
